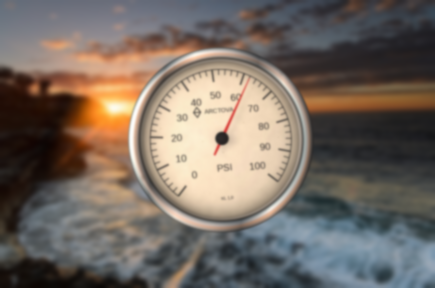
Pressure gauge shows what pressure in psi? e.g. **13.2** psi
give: **62** psi
